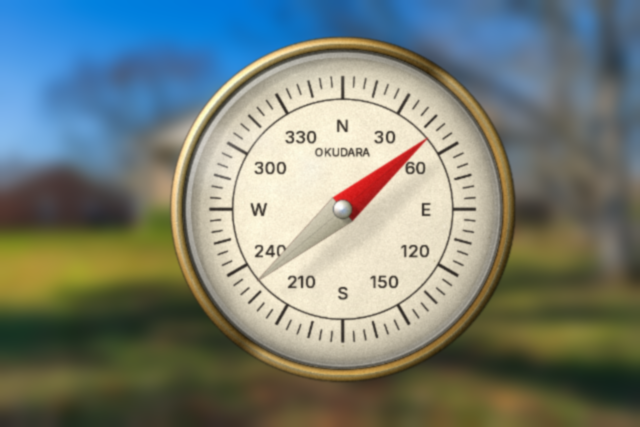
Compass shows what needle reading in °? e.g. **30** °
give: **50** °
